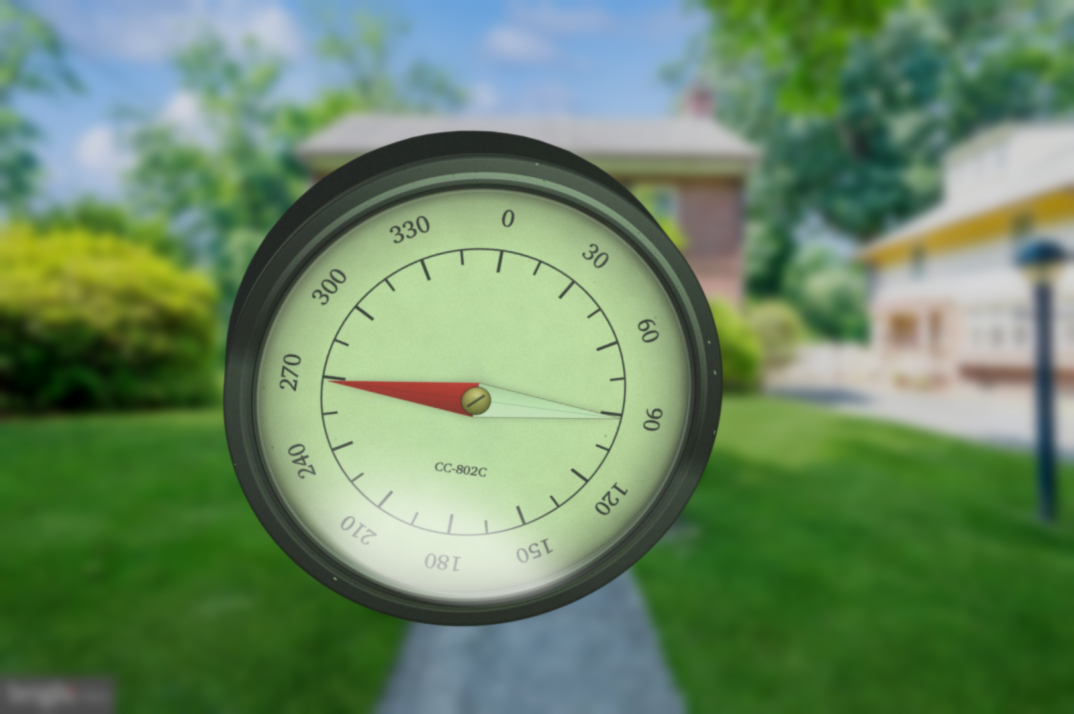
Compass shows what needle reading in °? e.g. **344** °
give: **270** °
